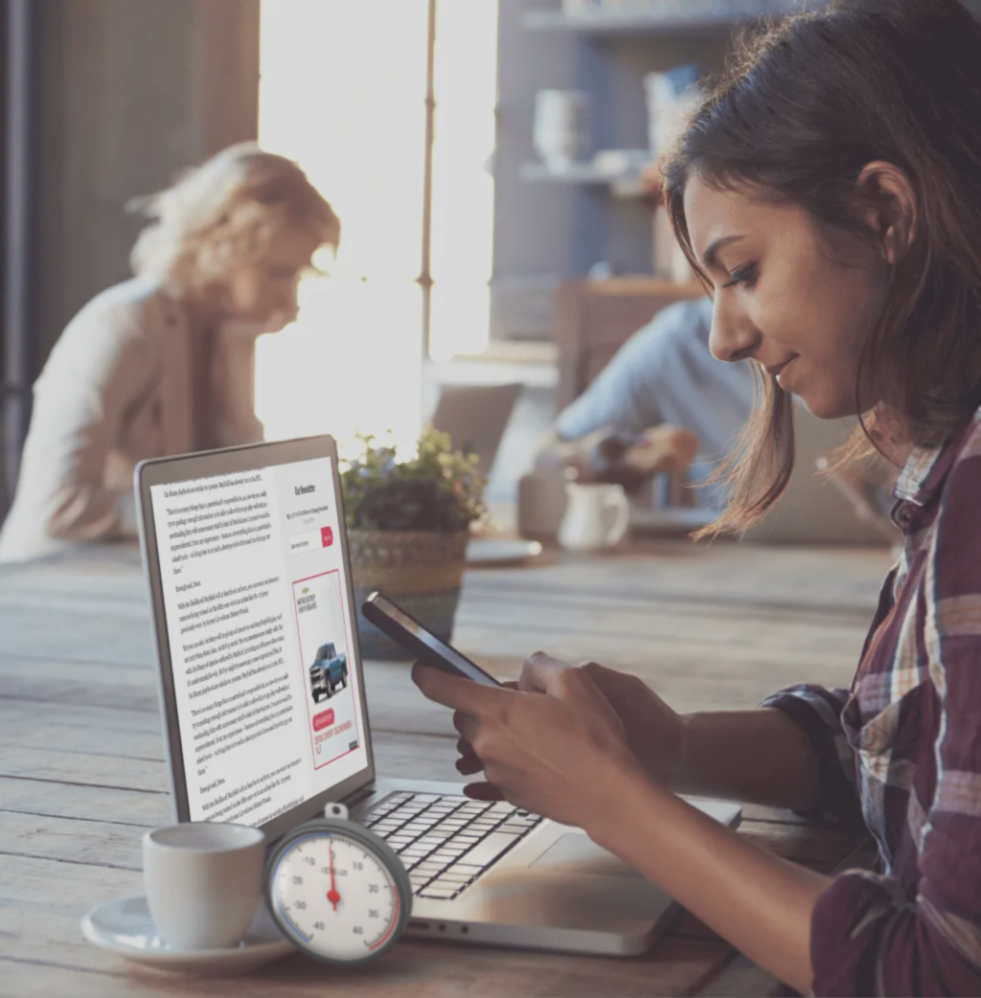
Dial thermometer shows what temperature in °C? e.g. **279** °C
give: **0** °C
